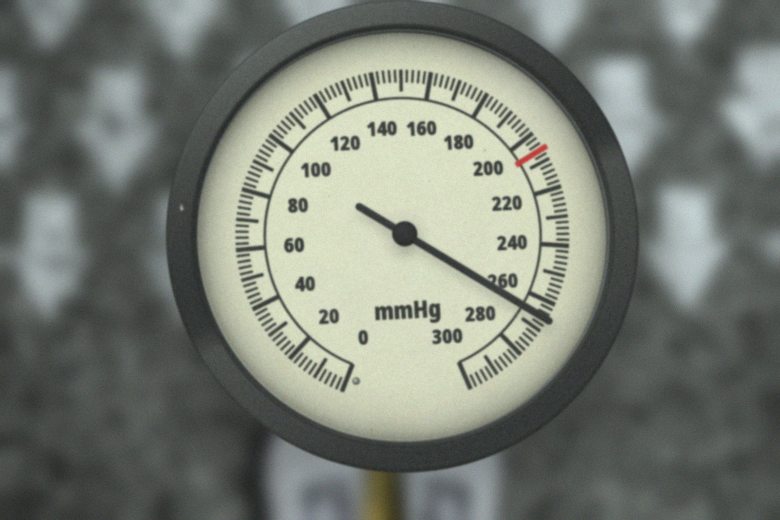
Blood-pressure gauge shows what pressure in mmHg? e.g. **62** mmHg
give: **266** mmHg
